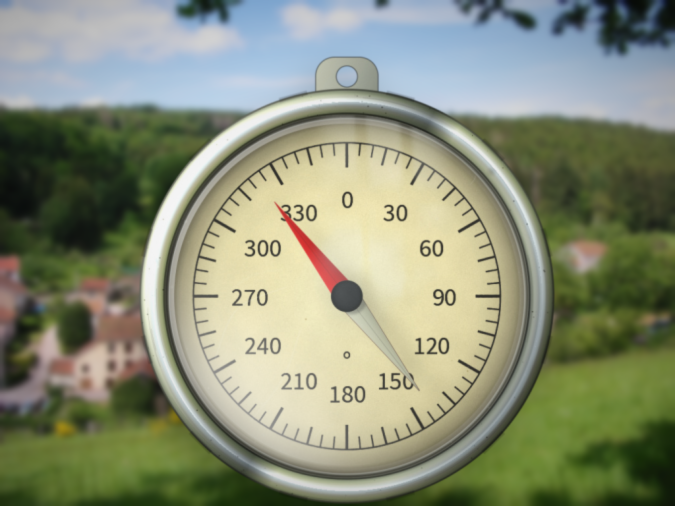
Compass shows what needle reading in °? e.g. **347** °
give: **322.5** °
